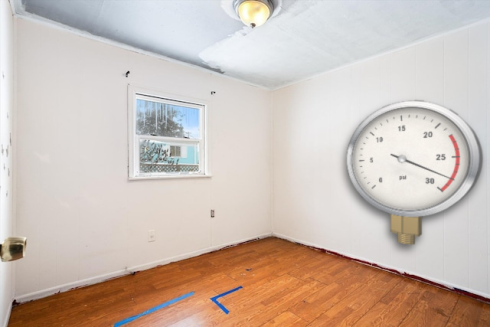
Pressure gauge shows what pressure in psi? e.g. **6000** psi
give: **28** psi
